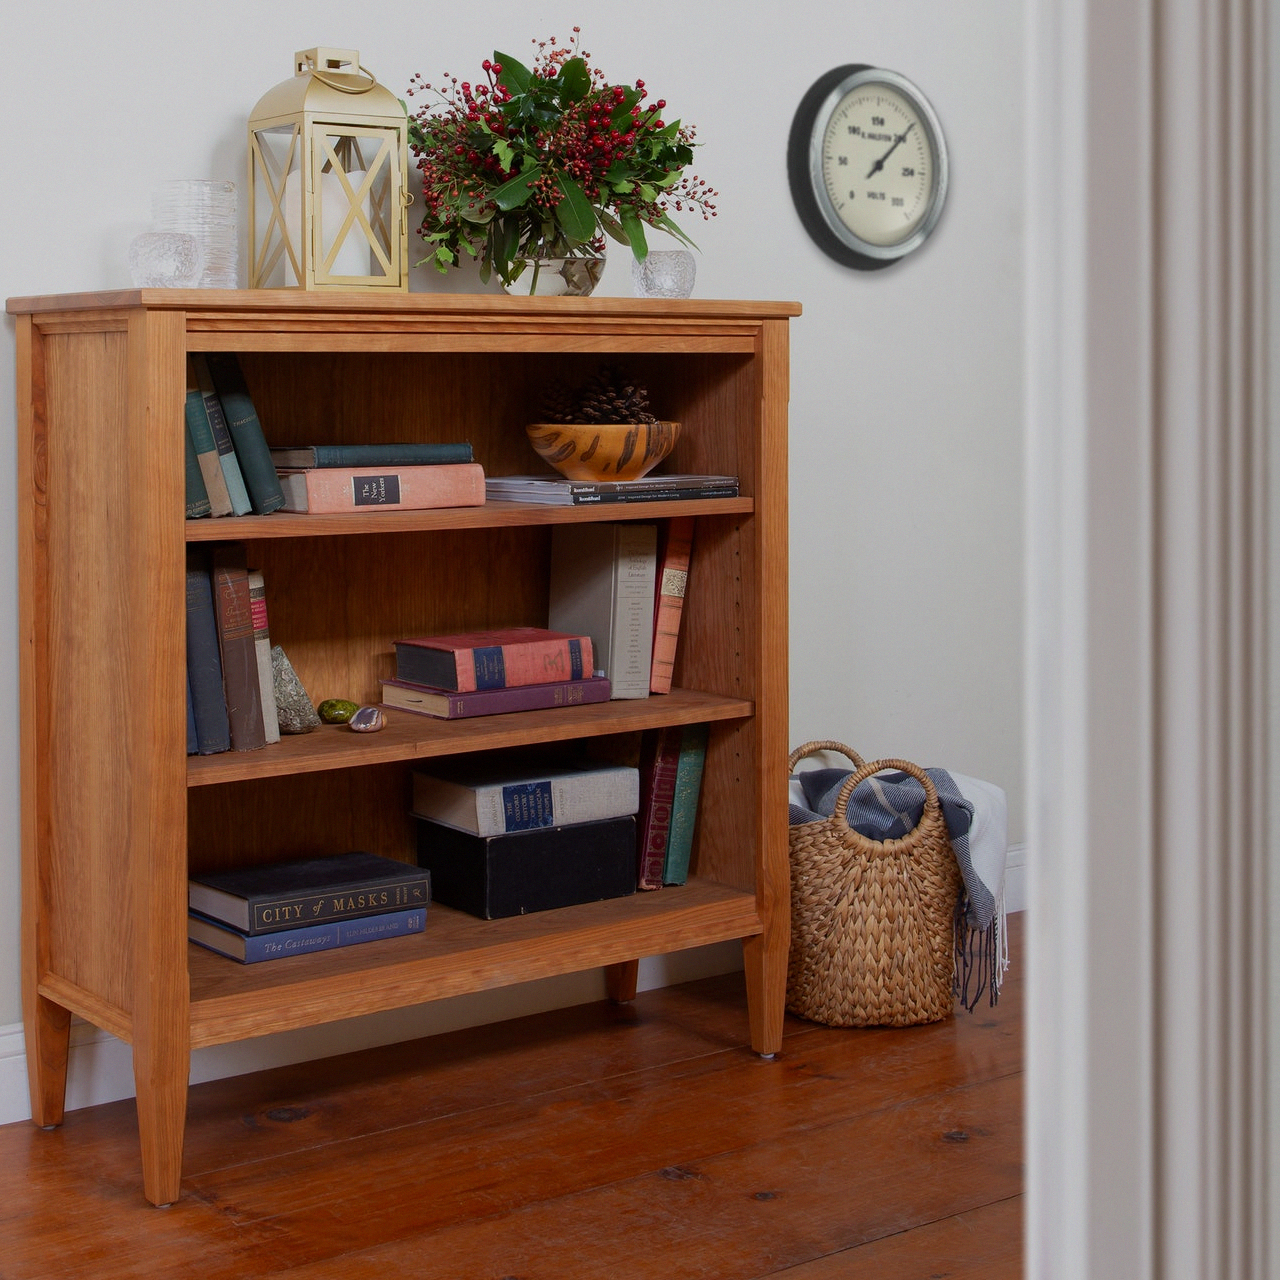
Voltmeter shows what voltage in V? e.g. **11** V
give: **200** V
